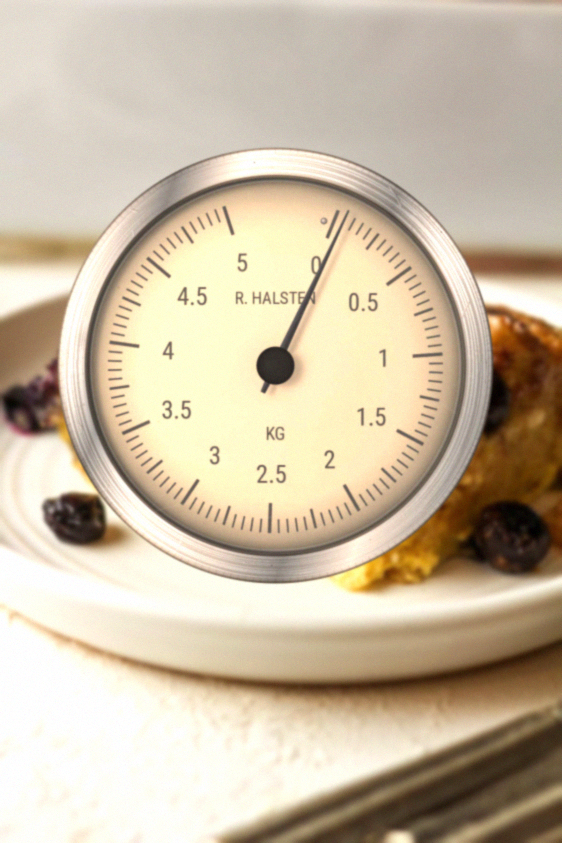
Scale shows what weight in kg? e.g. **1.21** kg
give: **0.05** kg
